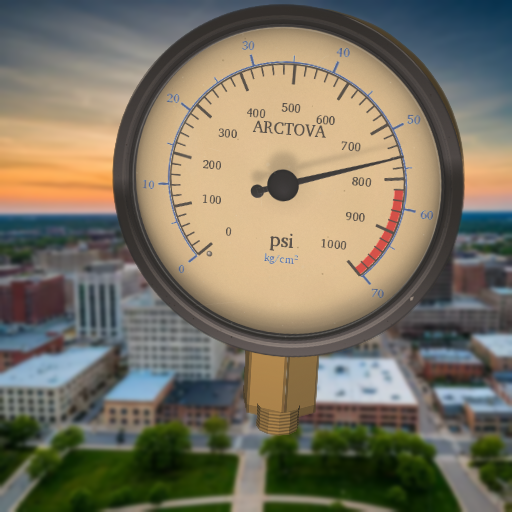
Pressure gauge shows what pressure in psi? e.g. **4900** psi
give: **760** psi
